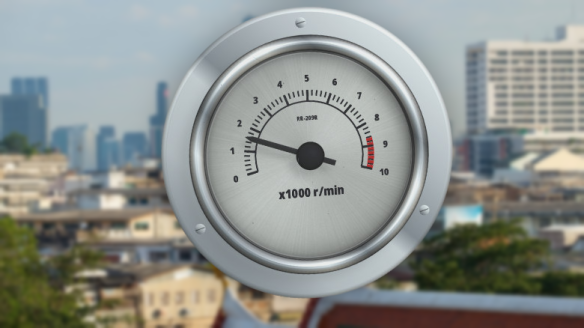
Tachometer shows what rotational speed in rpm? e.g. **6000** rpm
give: **1600** rpm
